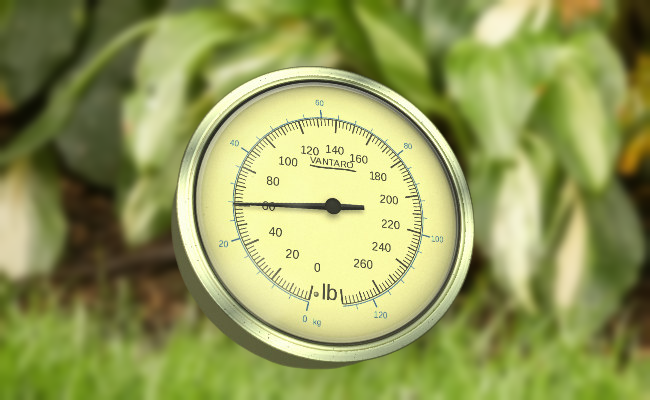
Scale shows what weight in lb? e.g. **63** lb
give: **60** lb
